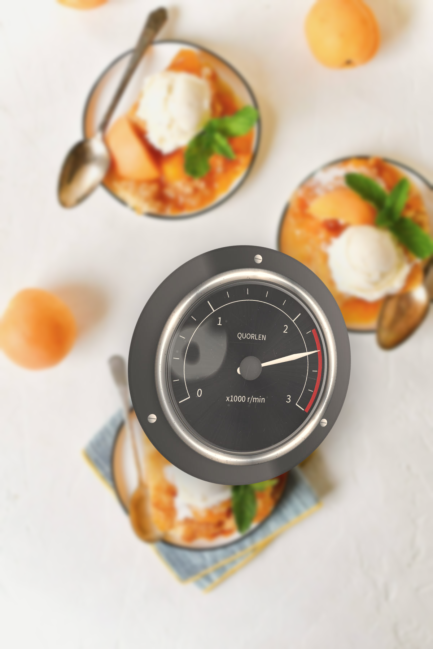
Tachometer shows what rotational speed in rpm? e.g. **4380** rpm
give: **2400** rpm
